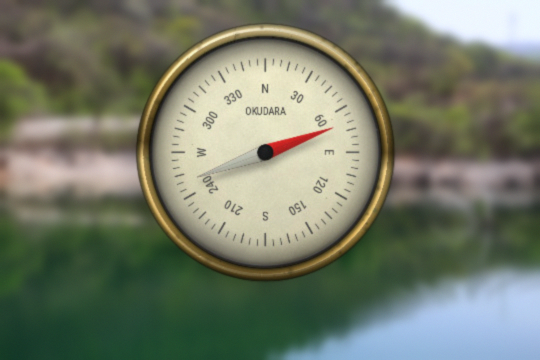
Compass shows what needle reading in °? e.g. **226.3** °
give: **70** °
